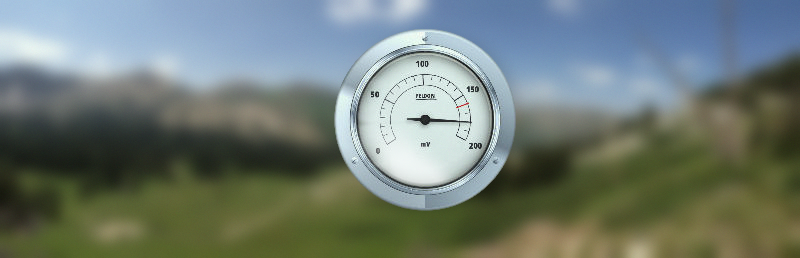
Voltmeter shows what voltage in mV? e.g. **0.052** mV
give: **180** mV
